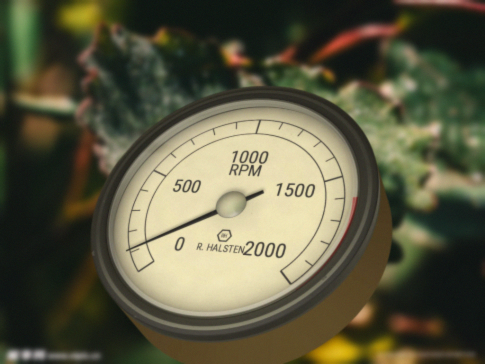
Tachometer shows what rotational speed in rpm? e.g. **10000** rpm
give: **100** rpm
